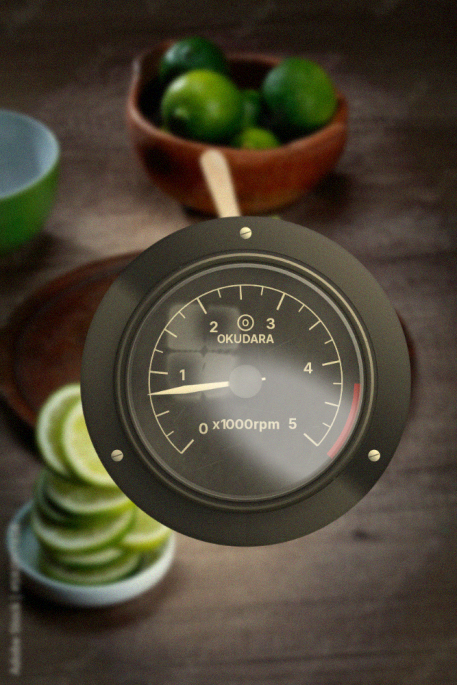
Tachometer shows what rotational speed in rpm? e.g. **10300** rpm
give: **750** rpm
